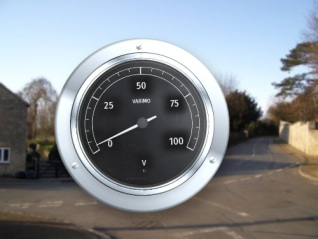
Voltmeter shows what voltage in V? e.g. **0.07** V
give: **2.5** V
